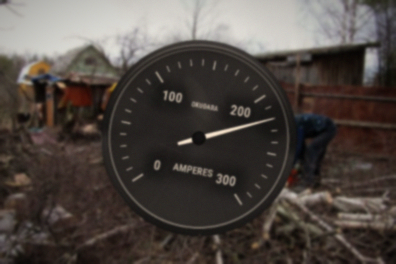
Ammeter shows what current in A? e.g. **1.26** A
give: **220** A
